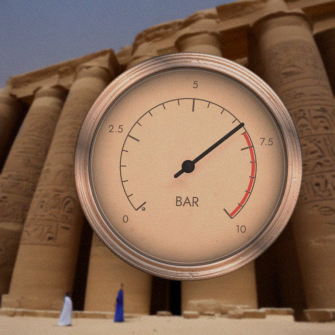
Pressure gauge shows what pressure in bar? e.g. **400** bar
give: **6.75** bar
